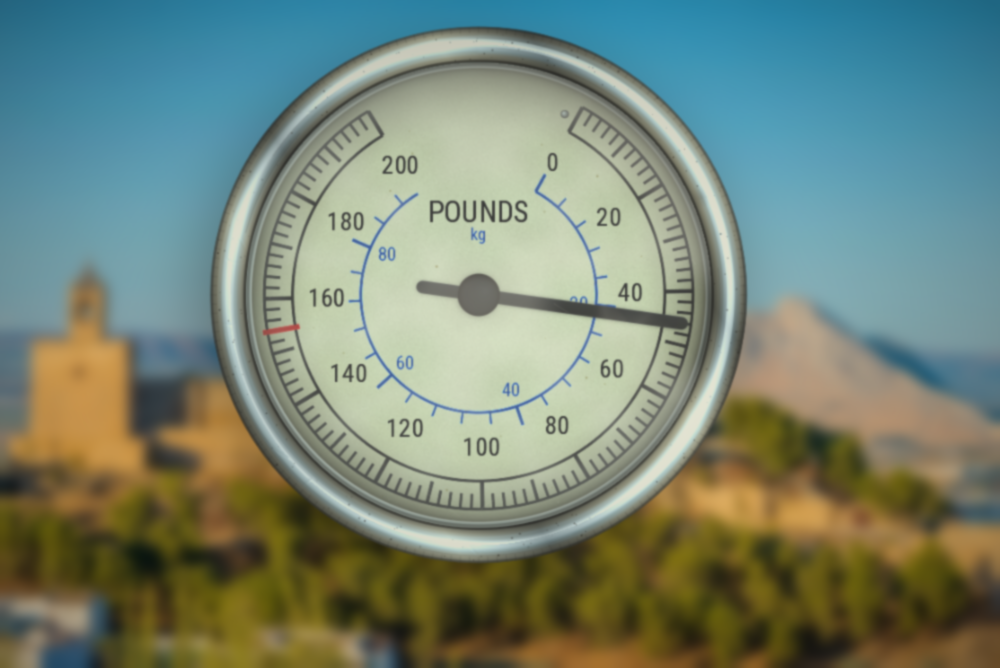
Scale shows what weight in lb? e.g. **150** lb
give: **46** lb
